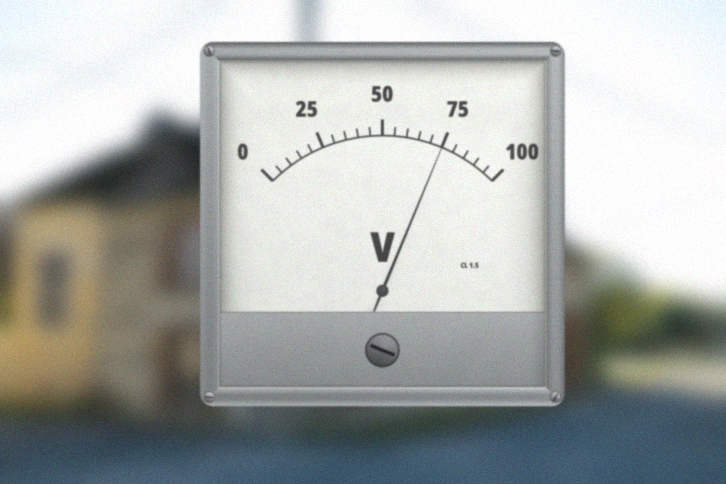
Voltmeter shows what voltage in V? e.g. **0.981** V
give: **75** V
